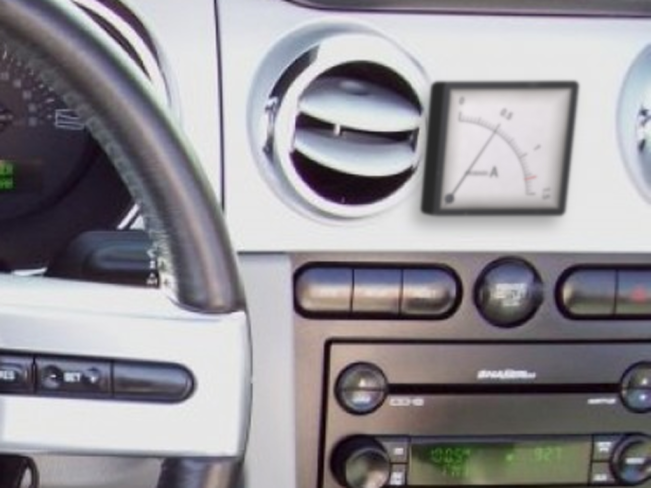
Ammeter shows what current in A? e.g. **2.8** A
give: **0.5** A
